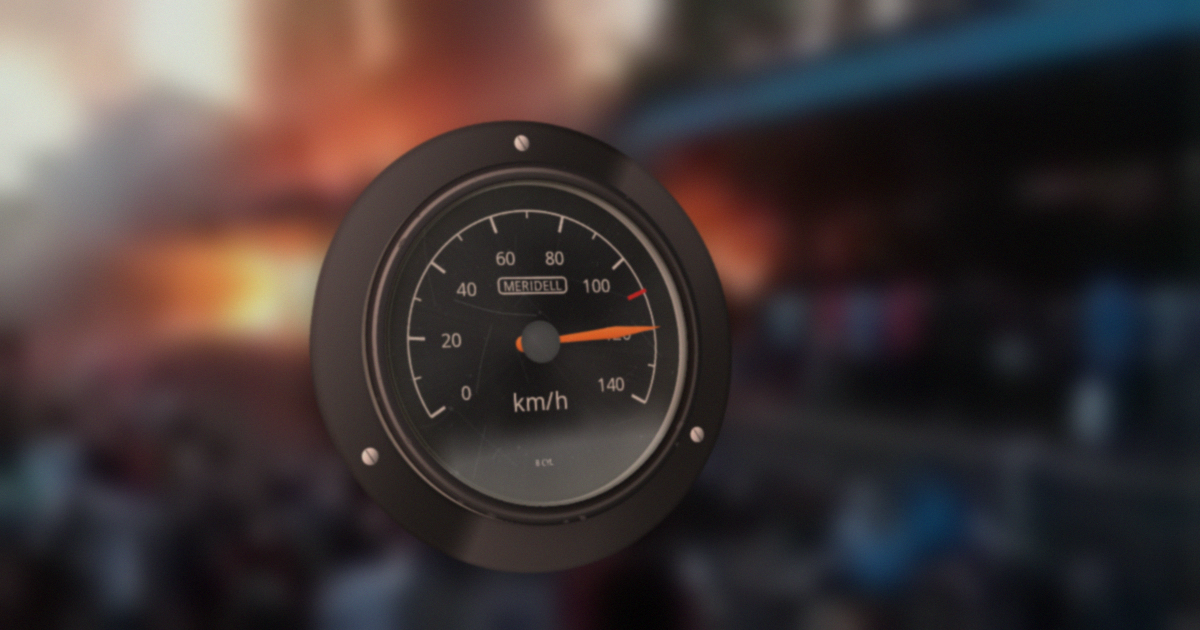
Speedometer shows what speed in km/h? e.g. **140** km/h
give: **120** km/h
